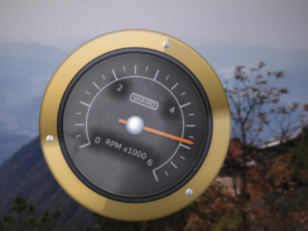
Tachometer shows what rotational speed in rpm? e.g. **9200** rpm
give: **4875** rpm
